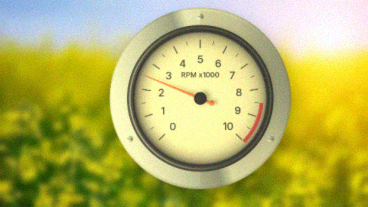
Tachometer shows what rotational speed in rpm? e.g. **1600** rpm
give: **2500** rpm
